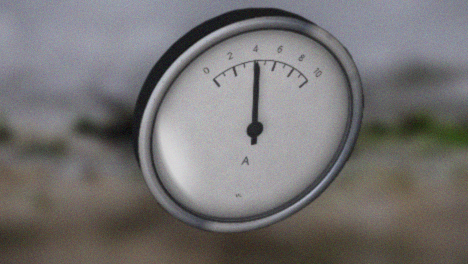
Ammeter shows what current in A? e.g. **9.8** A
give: **4** A
